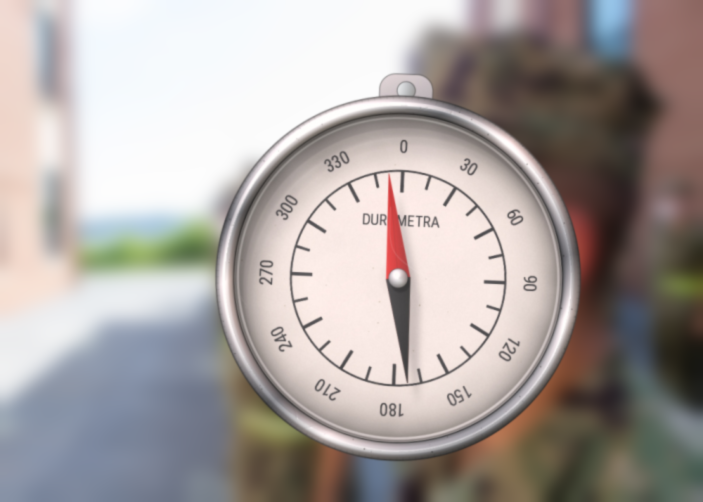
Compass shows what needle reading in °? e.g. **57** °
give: **352.5** °
